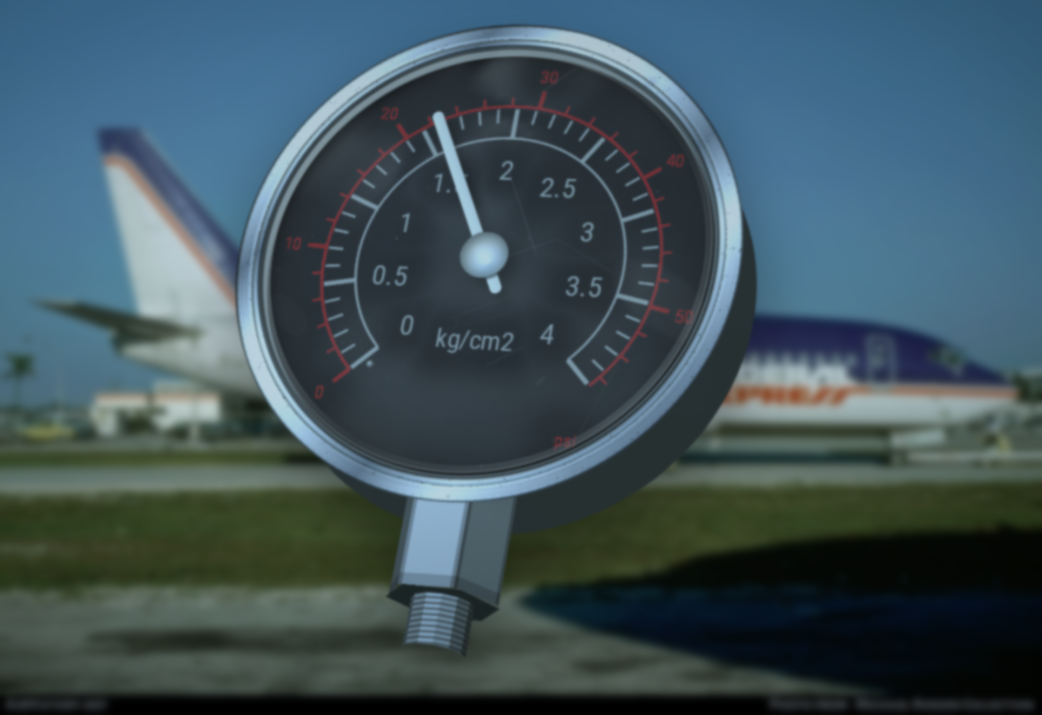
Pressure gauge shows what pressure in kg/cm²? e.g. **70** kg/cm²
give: **1.6** kg/cm²
